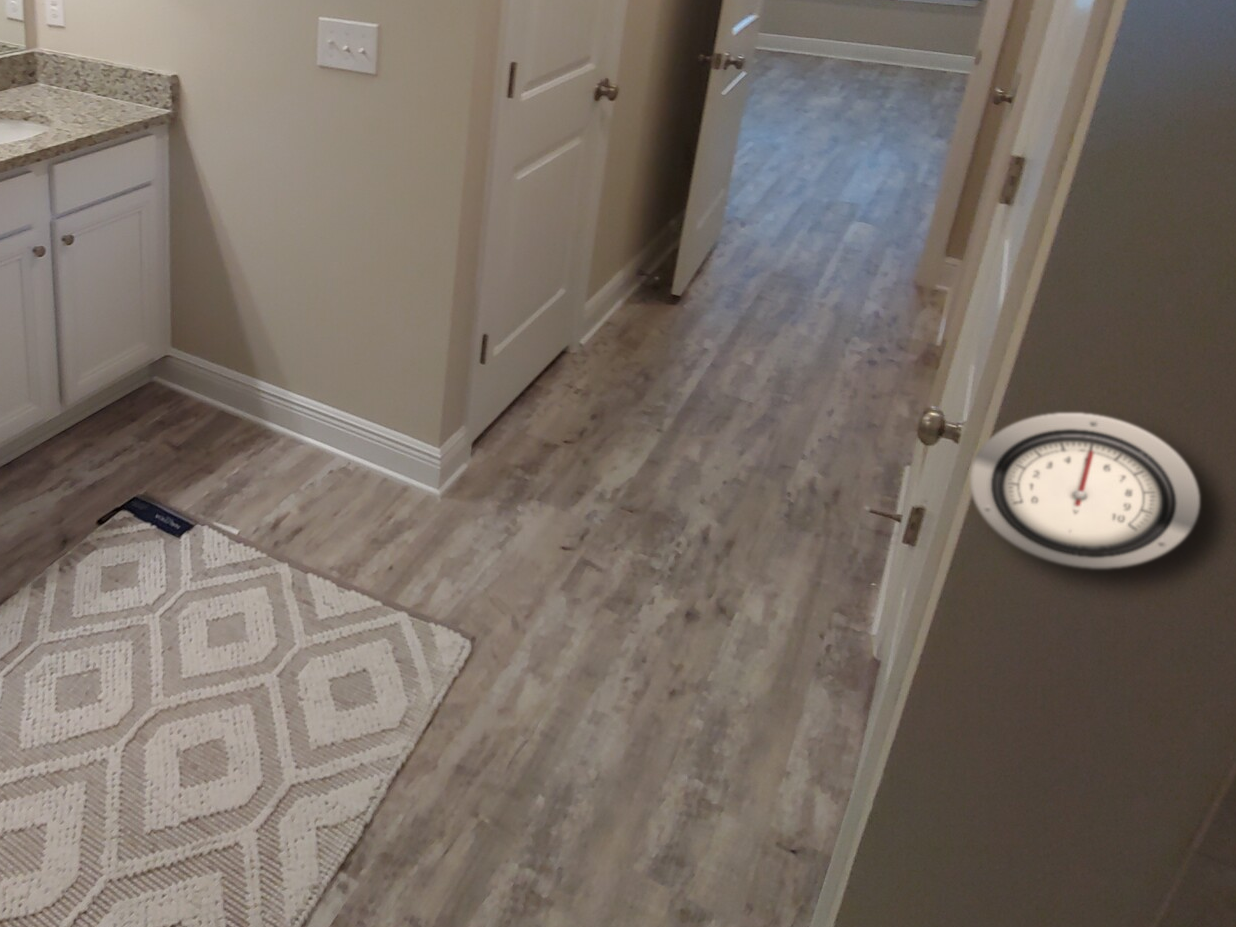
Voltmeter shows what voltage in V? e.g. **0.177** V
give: **5** V
